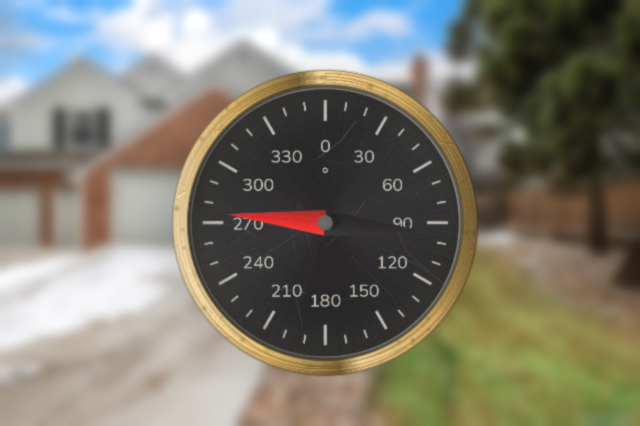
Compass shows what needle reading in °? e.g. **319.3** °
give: **275** °
